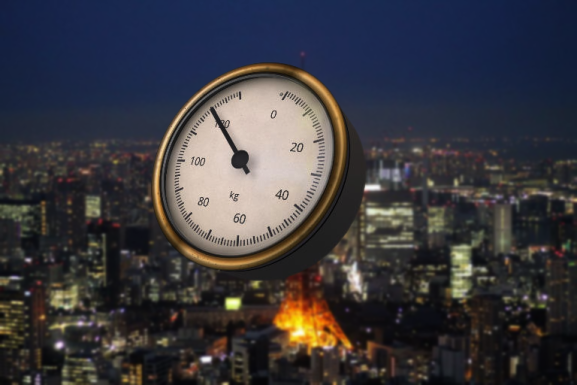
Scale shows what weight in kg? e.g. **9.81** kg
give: **120** kg
